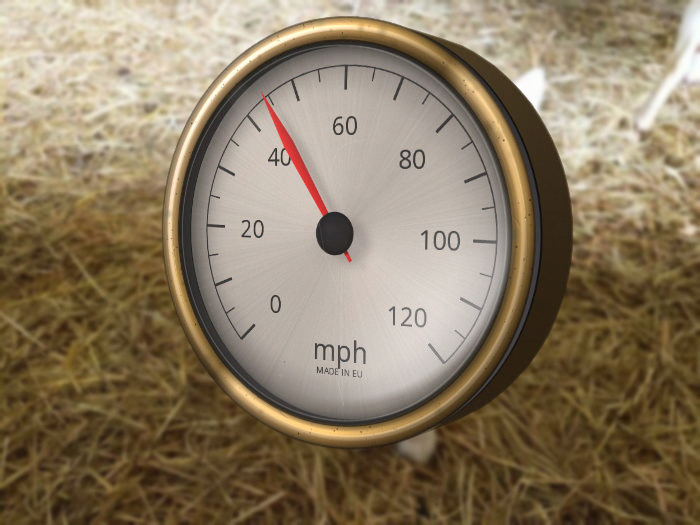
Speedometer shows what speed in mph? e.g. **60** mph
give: **45** mph
